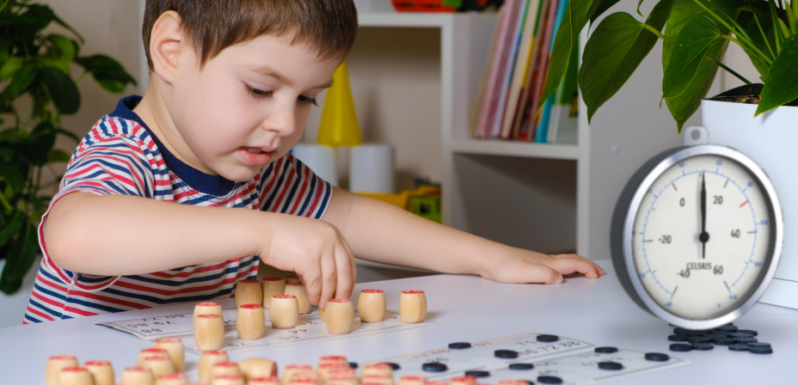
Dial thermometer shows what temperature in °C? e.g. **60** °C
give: **10** °C
